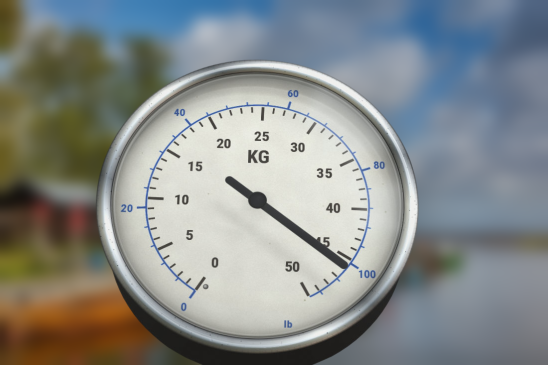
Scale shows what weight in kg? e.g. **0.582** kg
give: **46** kg
